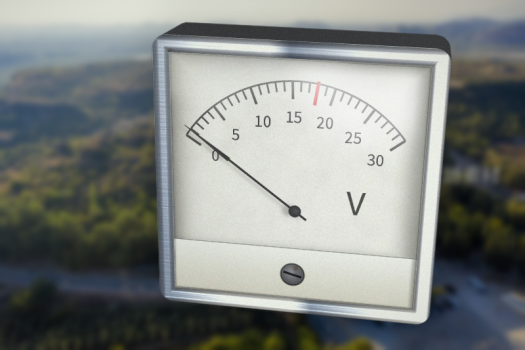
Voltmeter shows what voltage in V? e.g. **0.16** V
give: **1** V
